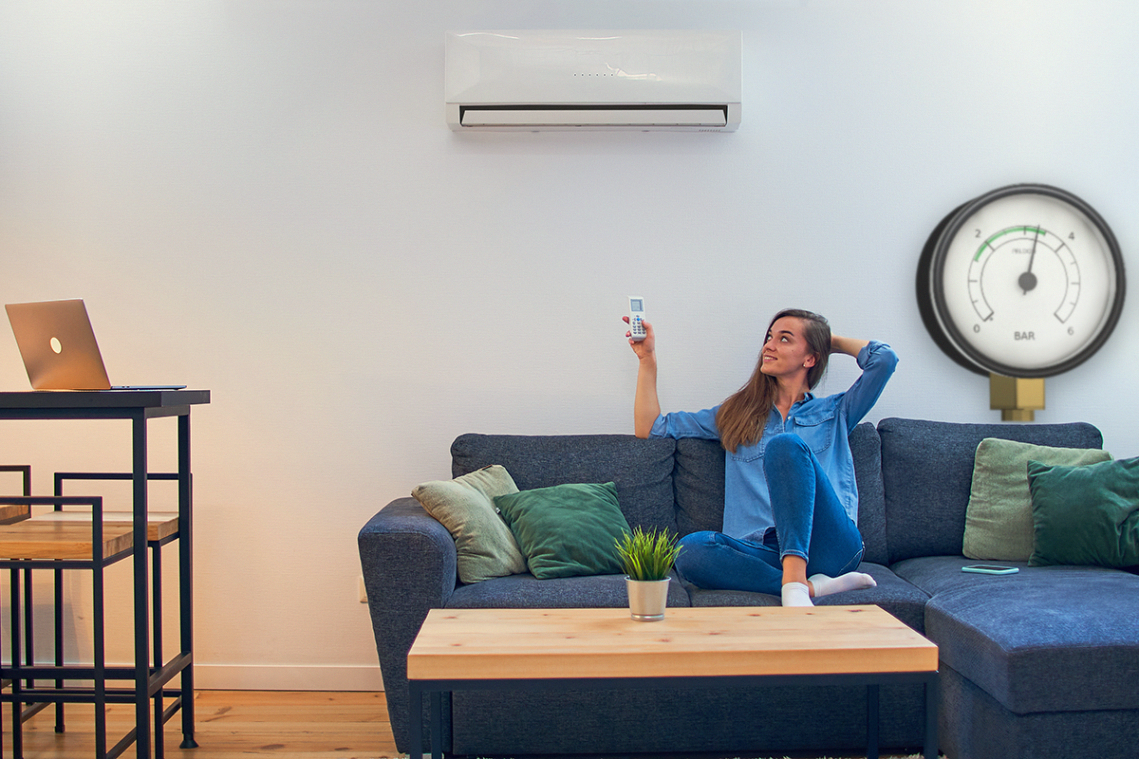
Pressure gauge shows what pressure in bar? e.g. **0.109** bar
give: **3.25** bar
